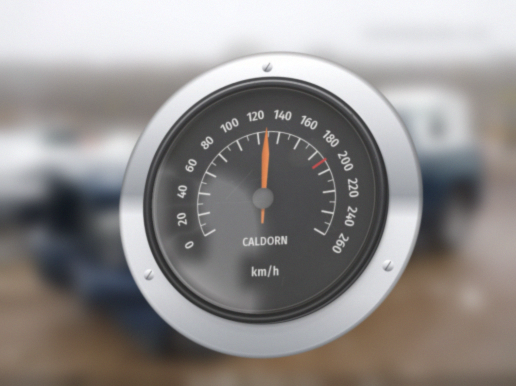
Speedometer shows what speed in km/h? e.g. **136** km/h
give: **130** km/h
